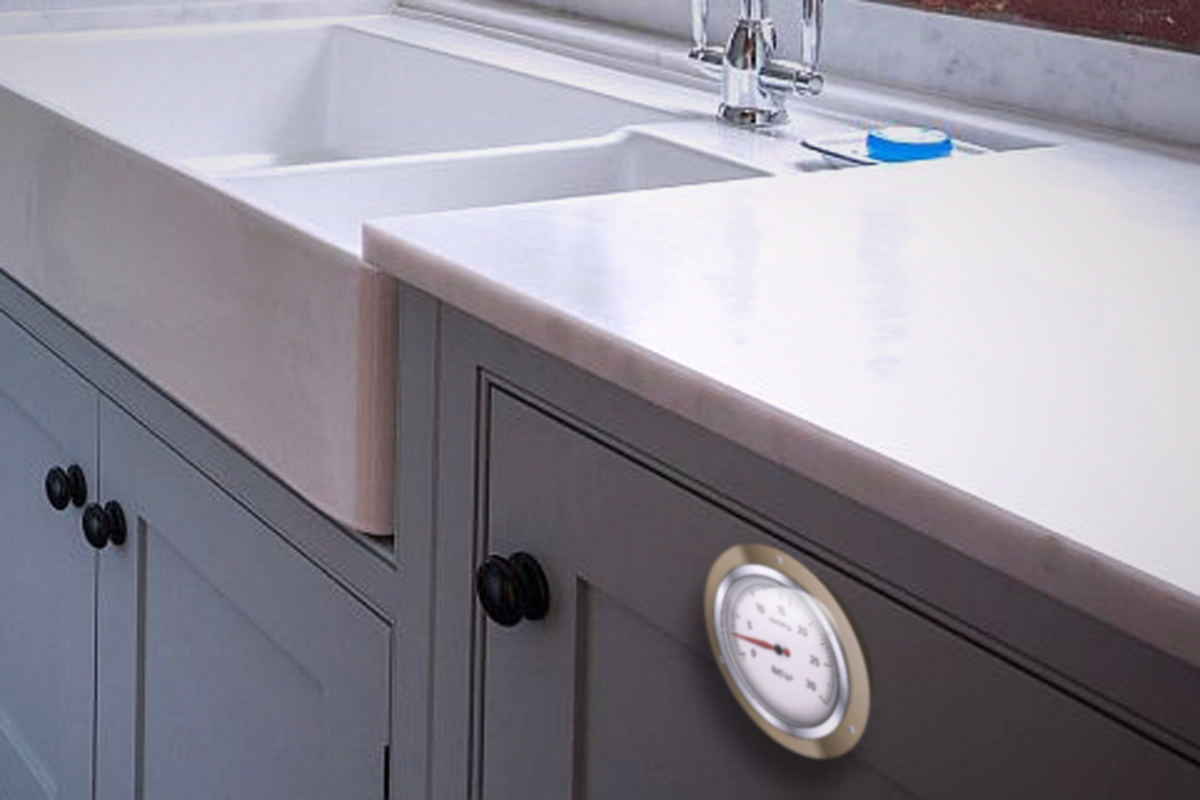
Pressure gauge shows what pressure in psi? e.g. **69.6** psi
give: **2.5** psi
